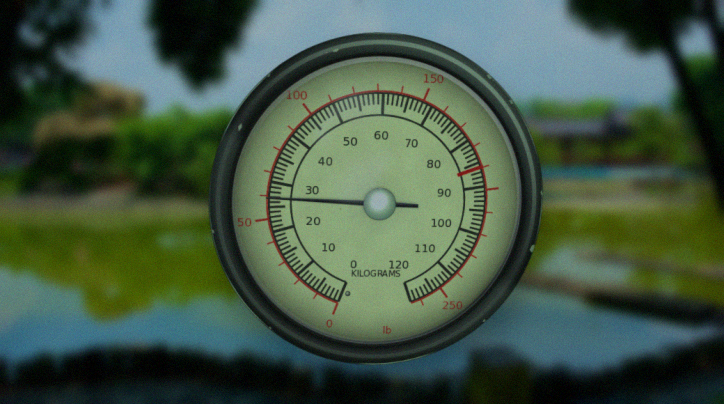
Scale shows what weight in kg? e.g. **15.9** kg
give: **27** kg
